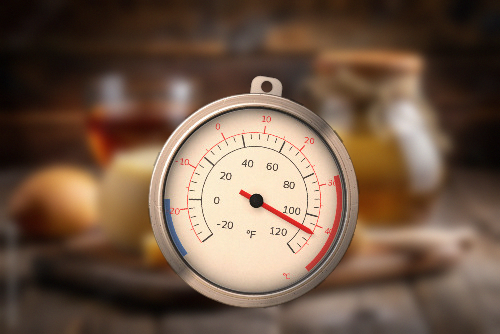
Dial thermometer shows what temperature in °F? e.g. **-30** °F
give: **108** °F
